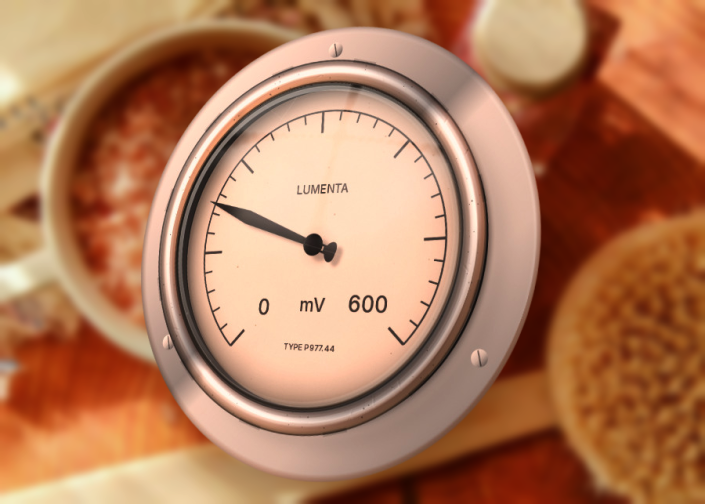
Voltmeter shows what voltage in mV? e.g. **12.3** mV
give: **150** mV
